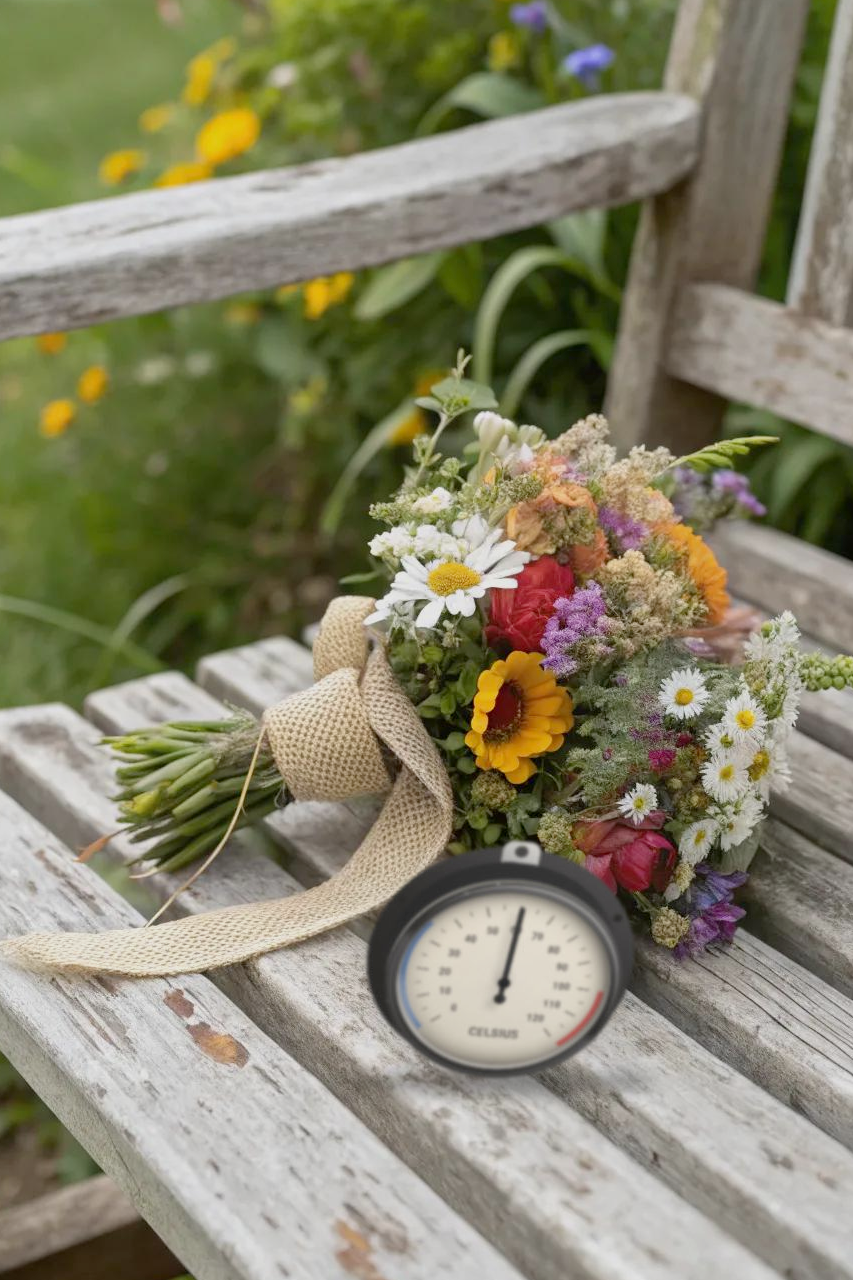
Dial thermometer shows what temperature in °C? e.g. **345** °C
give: **60** °C
